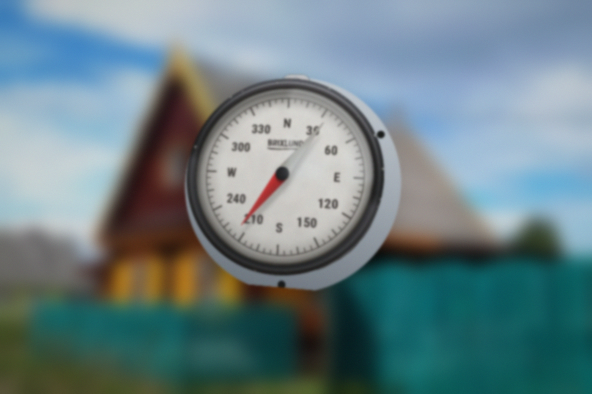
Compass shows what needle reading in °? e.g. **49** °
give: **215** °
